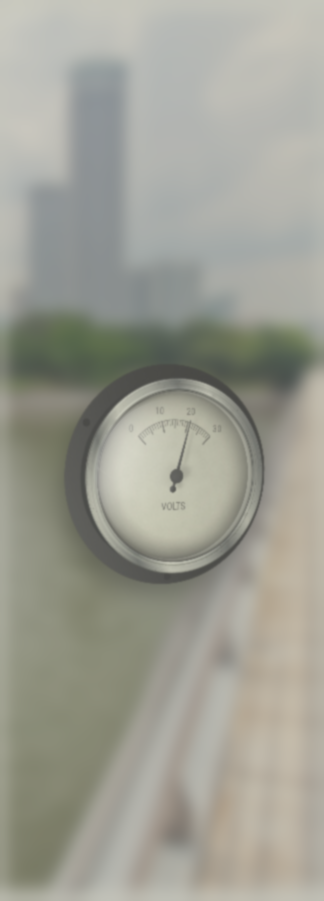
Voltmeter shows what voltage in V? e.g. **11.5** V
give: **20** V
